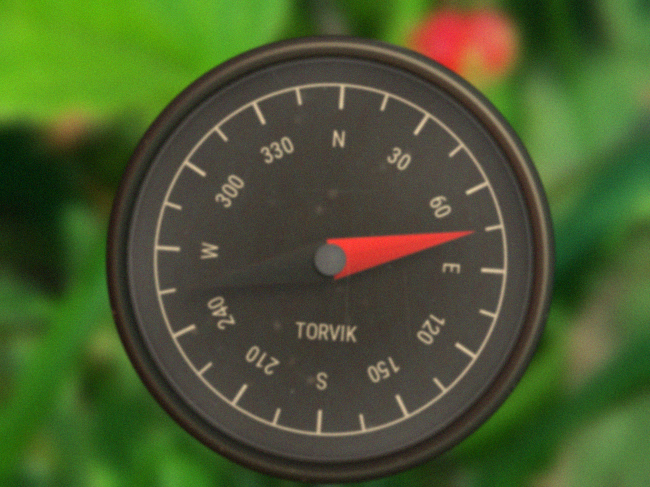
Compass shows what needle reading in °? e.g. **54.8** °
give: **75** °
